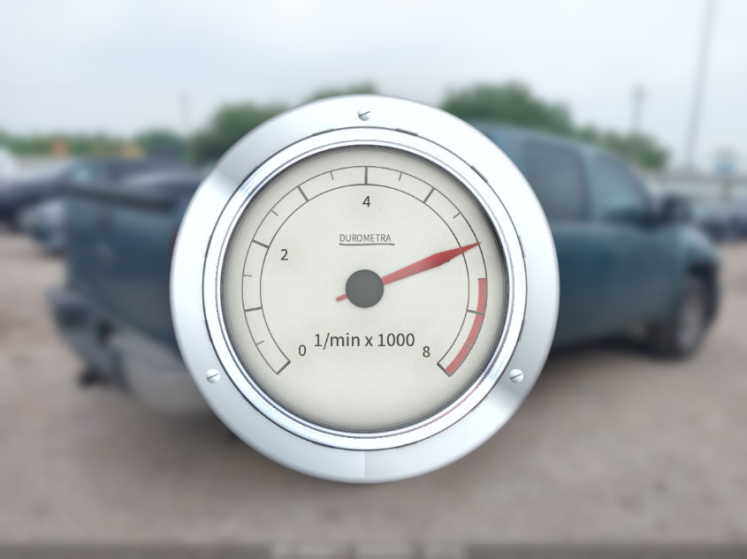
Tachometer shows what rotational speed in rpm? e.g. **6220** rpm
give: **6000** rpm
